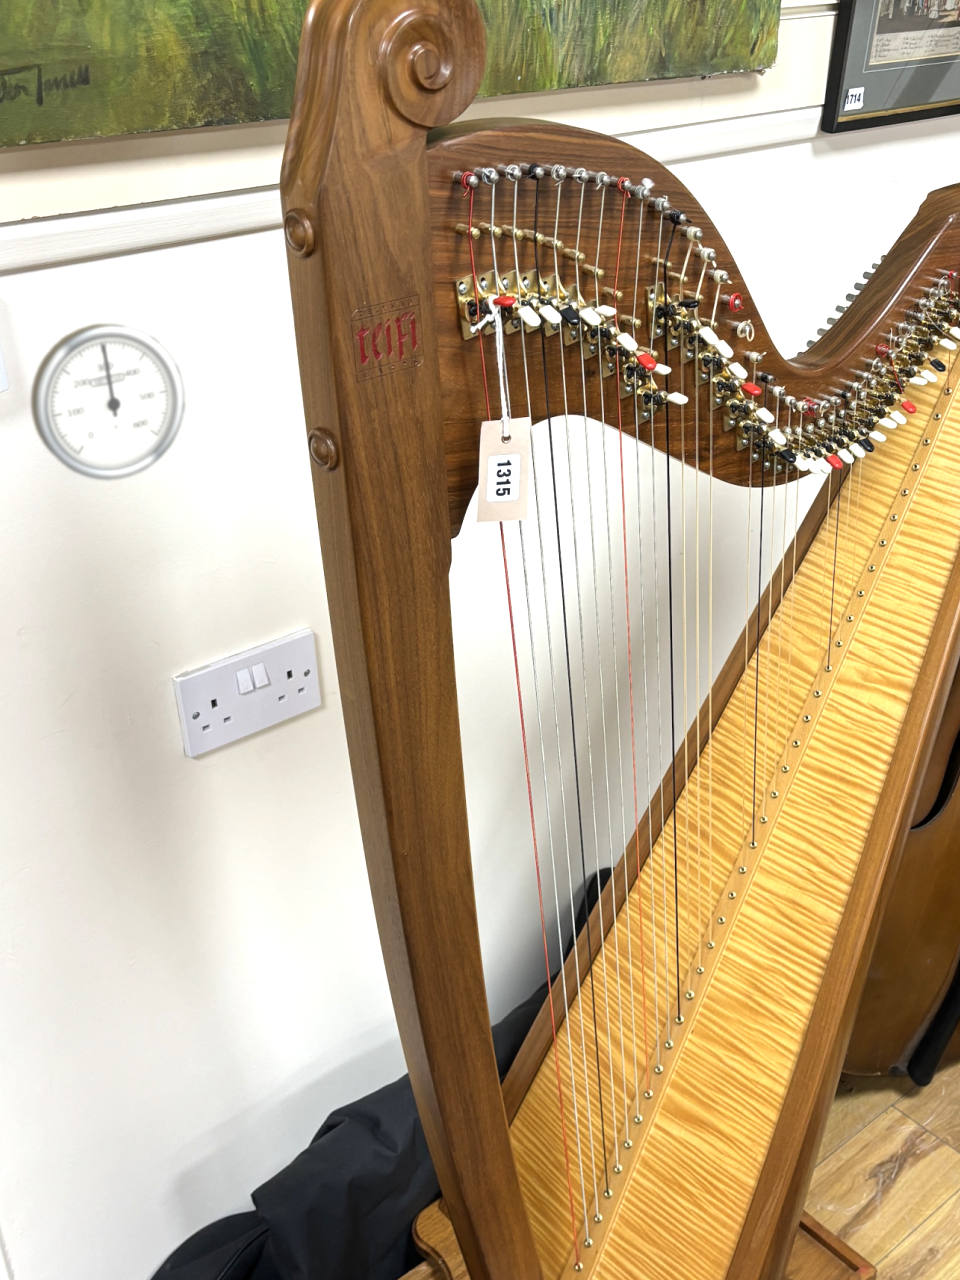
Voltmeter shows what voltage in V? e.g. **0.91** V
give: **300** V
